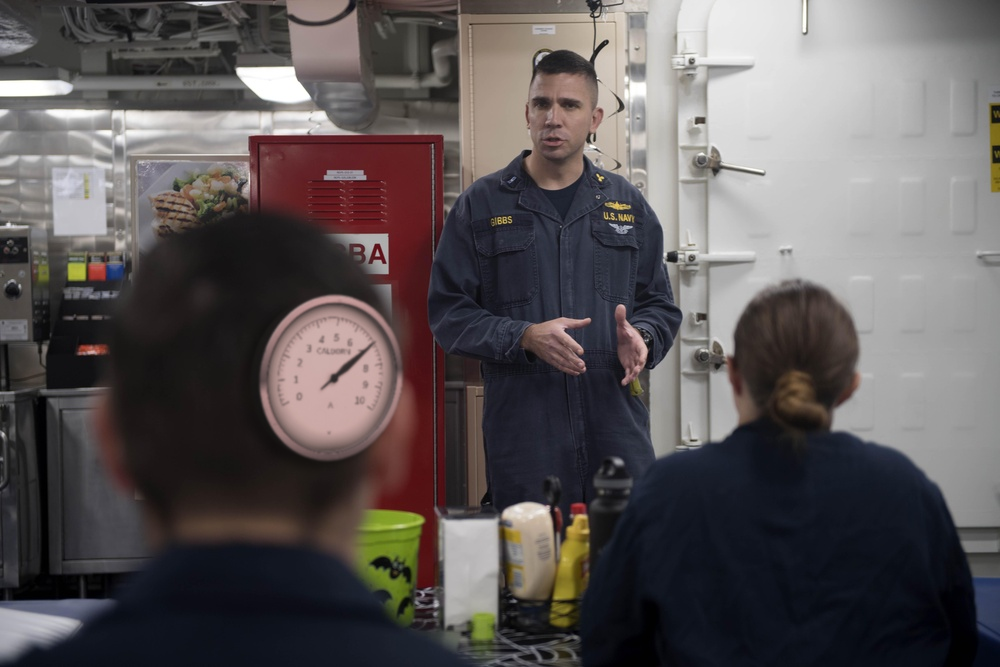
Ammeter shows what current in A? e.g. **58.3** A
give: **7** A
